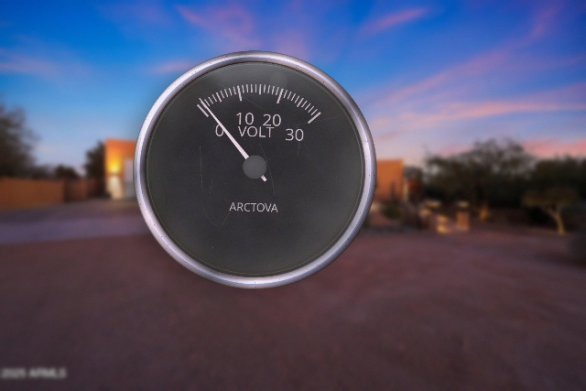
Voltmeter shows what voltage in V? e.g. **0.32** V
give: **1** V
